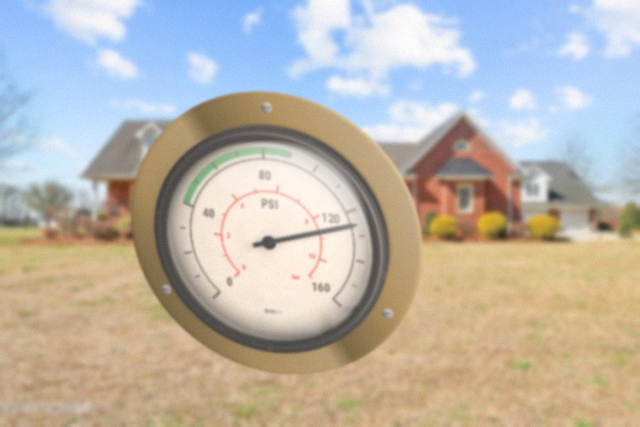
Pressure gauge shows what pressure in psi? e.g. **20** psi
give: **125** psi
